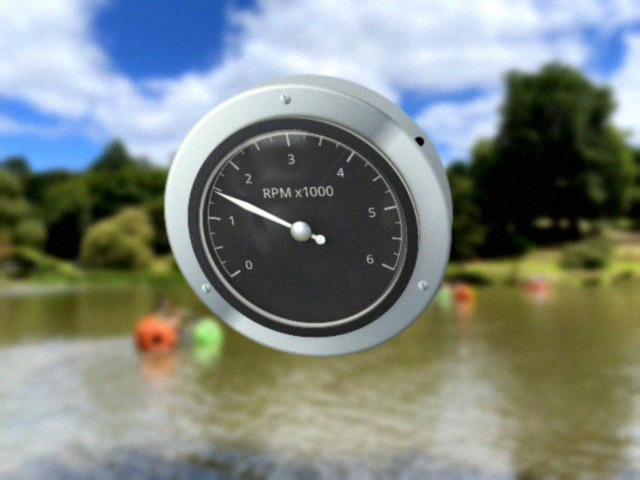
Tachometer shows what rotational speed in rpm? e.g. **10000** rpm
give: **1500** rpm
